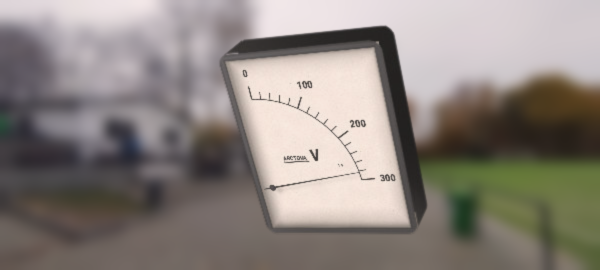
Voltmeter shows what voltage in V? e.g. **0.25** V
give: **280** V
